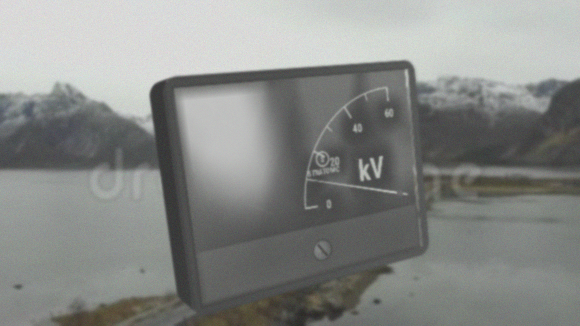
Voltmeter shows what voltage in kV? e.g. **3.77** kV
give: **10** kV
